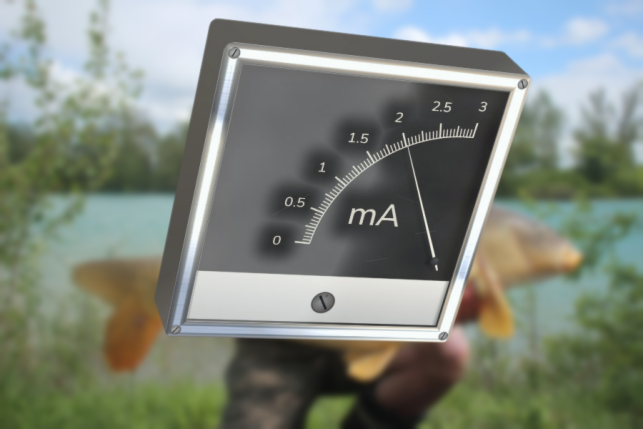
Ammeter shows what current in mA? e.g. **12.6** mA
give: **2** mA
